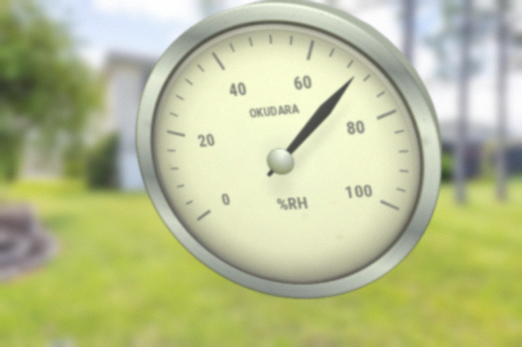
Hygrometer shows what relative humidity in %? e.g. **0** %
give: **70** %
